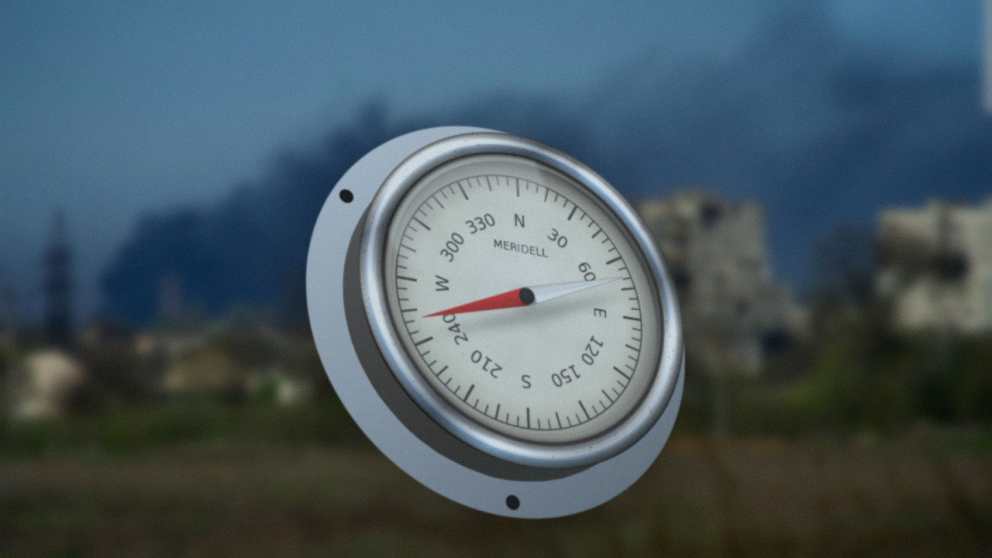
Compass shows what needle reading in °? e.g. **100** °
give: **250** °
